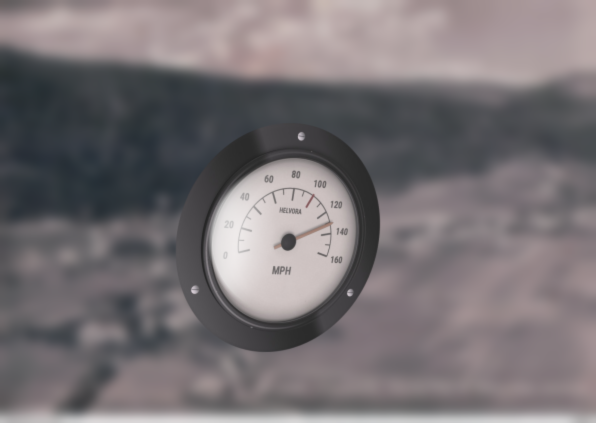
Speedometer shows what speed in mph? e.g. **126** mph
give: **130** mph
